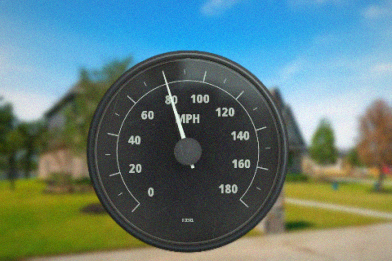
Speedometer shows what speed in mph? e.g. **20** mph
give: **80** mph
